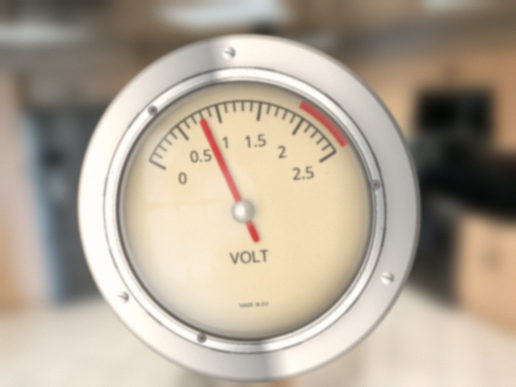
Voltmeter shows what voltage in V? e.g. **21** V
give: **0.8** V
